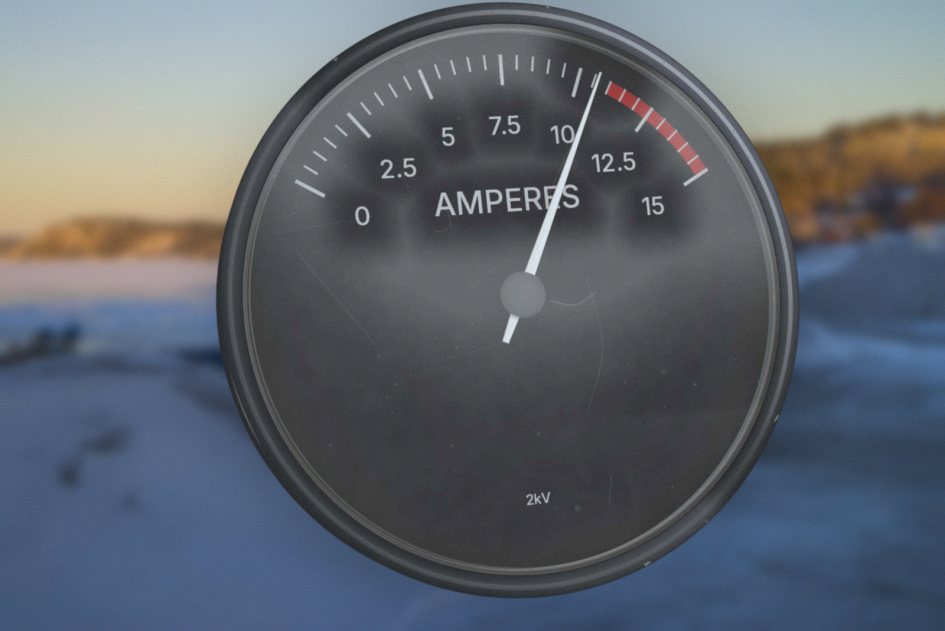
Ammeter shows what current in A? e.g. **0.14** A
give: **10.5** A
